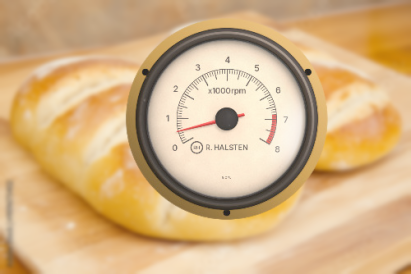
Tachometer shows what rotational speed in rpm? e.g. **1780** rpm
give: **500** rpm
